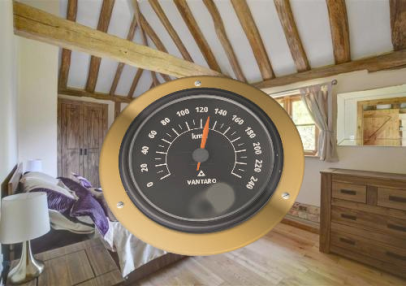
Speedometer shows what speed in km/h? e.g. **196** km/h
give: **130** km/h
